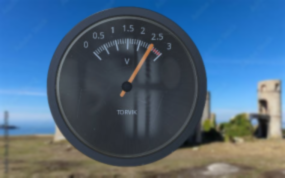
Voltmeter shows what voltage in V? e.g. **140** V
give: **2.5** V
